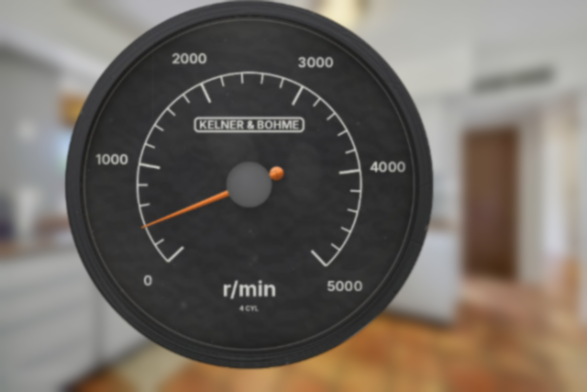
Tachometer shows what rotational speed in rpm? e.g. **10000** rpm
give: **400** rpm
